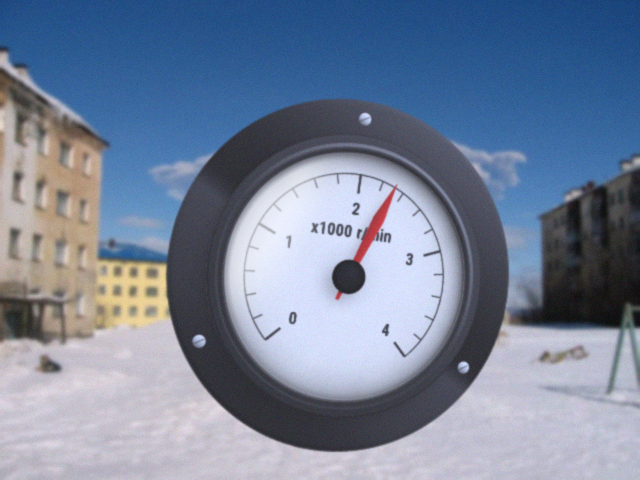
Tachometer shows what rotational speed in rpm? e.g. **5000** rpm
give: **2300** rpm
